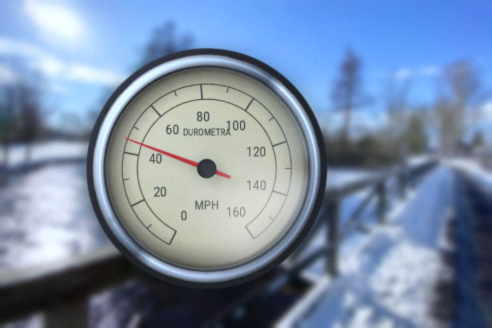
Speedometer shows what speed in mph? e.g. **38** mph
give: **45** mph
